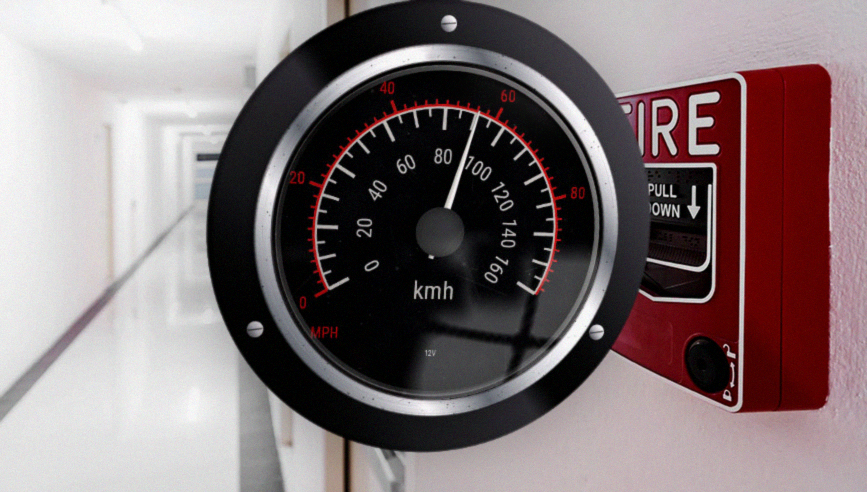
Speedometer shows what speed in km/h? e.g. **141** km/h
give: **90** km/h
